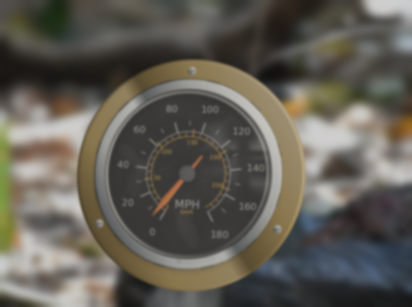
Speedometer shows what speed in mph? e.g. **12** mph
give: **5** mph
